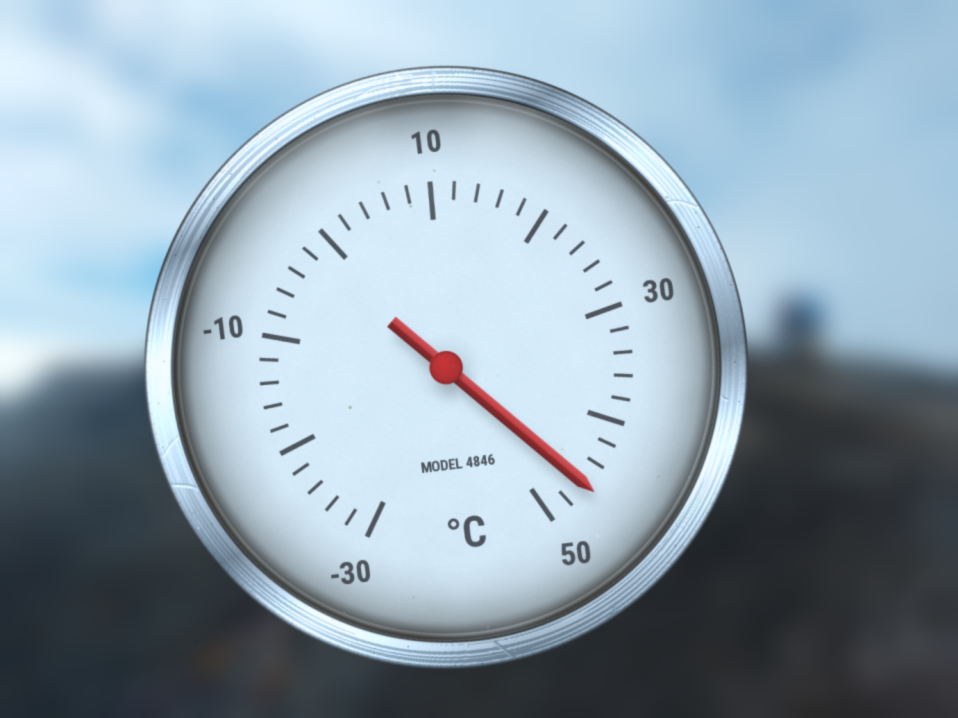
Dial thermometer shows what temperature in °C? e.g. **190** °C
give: **46** °C
